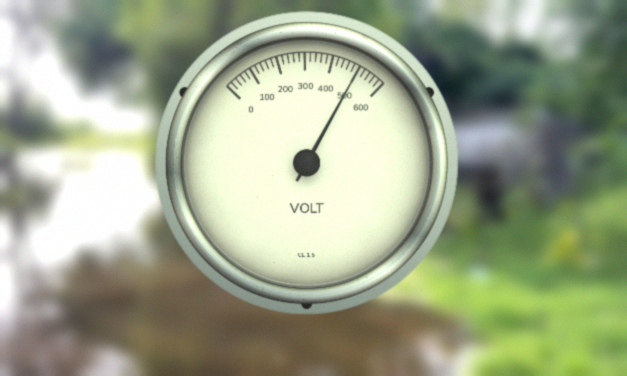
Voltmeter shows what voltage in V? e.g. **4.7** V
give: **500** V
